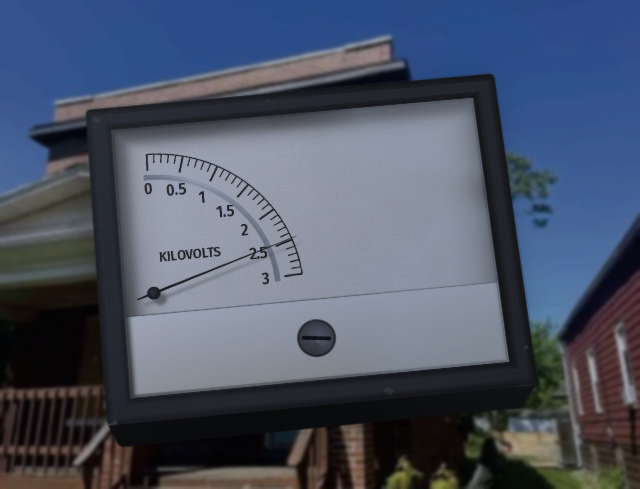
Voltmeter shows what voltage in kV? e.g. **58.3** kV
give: **2.5** kV
